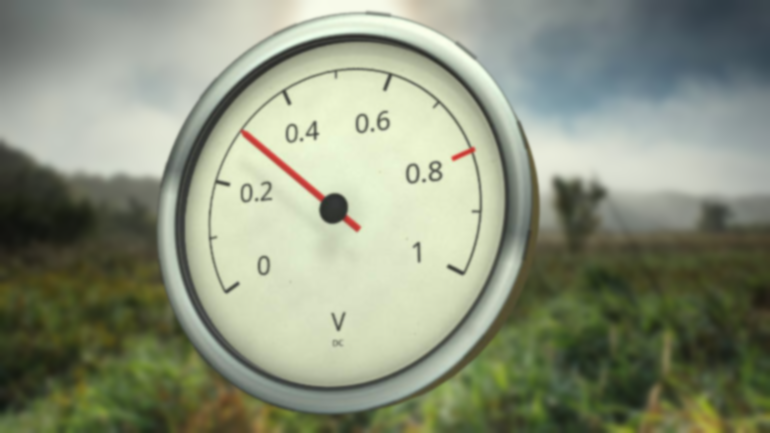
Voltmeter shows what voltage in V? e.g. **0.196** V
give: **0.3** V
